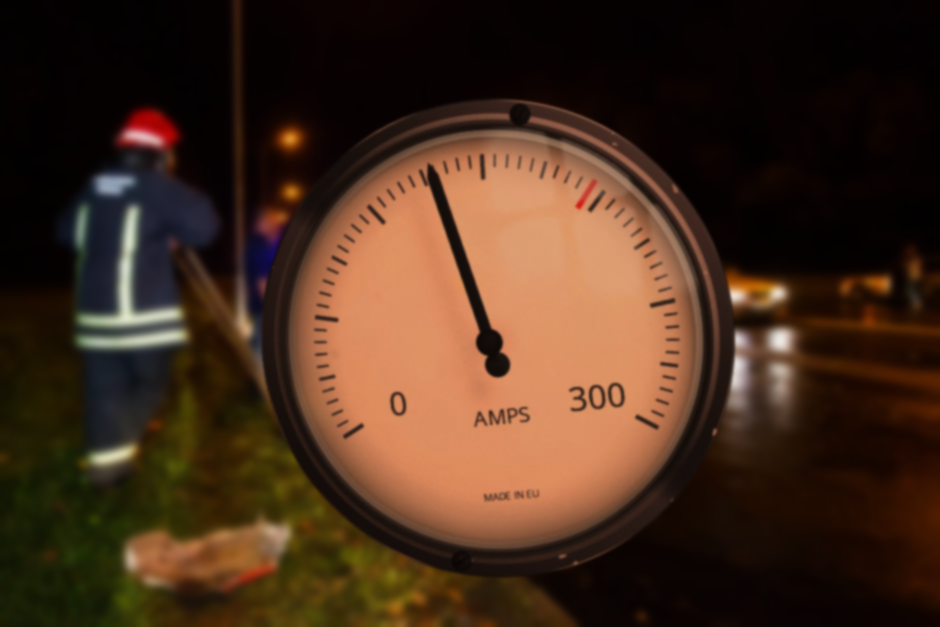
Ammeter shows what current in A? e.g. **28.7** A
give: **130** A
